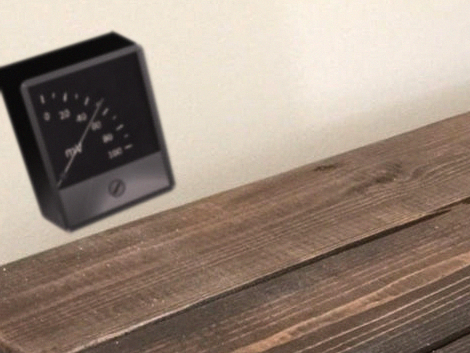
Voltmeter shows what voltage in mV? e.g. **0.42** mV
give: **50** mV
